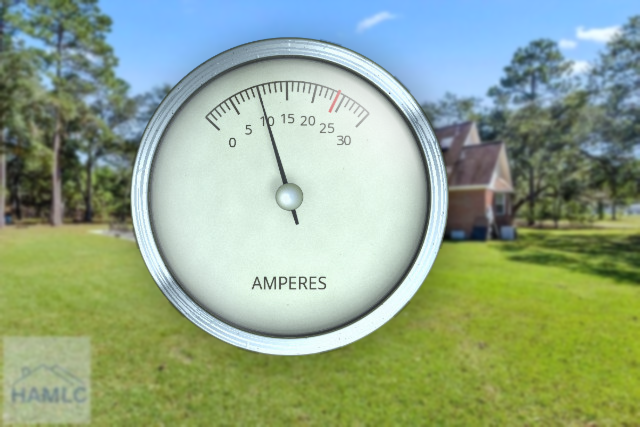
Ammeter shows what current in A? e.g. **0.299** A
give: **10** A
